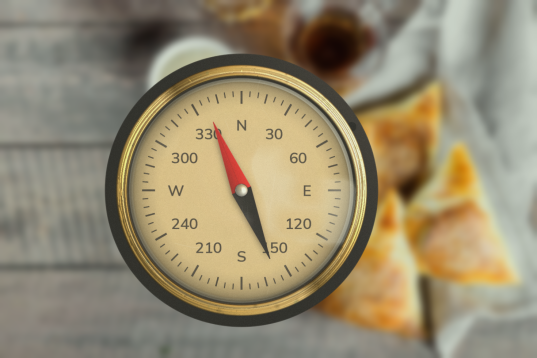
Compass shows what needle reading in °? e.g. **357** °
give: **337.5** °
